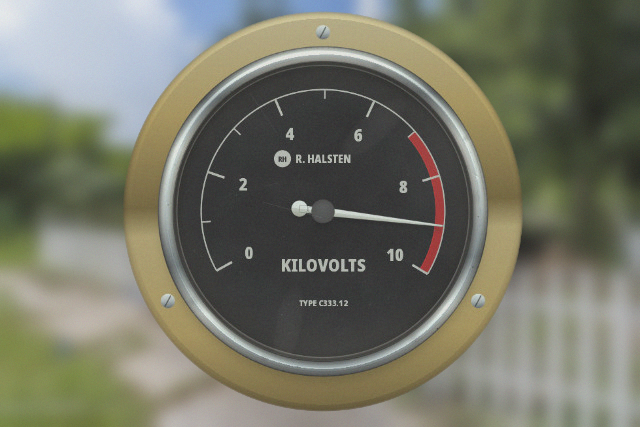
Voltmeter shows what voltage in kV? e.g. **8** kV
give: **9** kV
